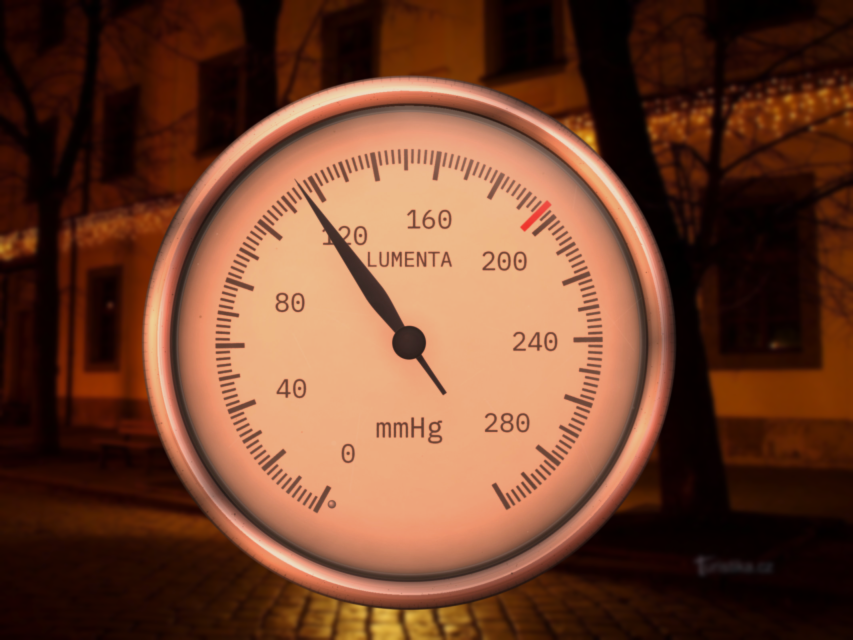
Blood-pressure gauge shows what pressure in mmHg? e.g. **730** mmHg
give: **116** mmHg
